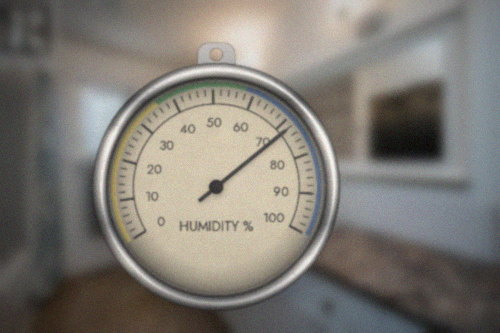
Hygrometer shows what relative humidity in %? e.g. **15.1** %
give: **72** %
